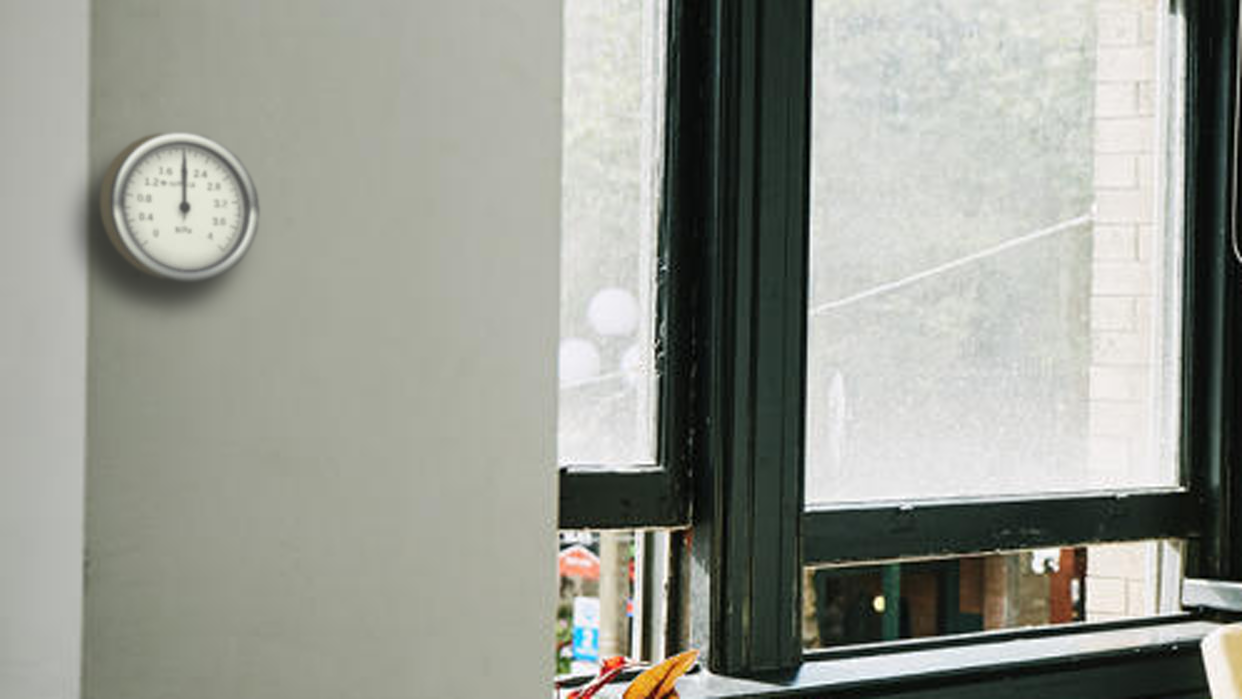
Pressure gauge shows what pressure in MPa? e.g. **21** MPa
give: **2** MPa
